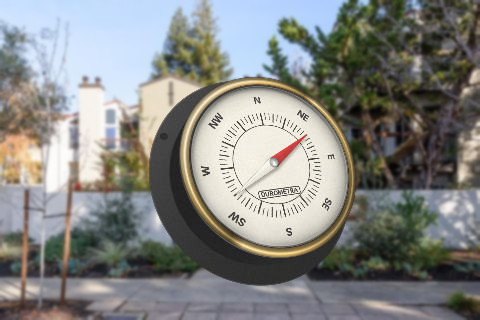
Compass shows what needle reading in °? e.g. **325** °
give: **60** °
